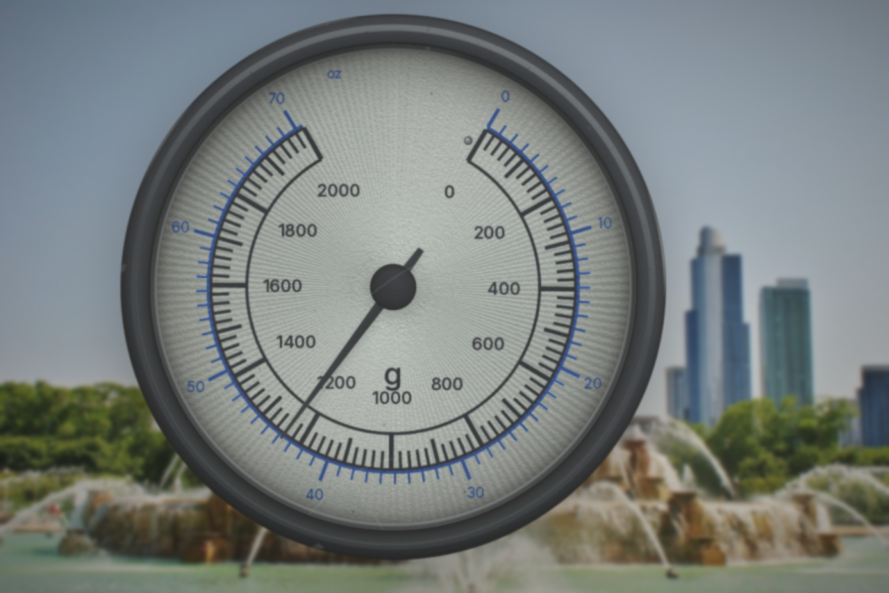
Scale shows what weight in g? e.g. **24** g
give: **1240** g
